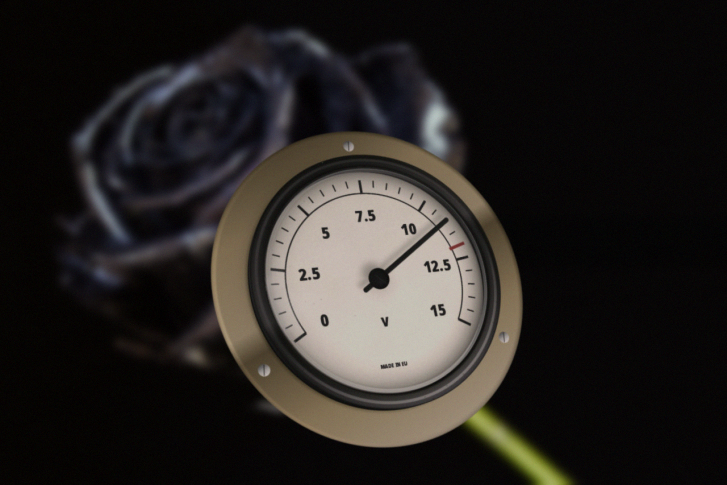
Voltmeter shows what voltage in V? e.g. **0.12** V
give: **11** V
